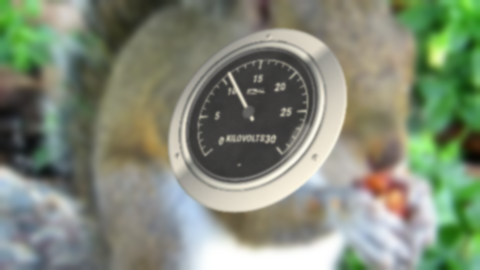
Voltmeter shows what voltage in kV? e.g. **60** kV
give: **11** kV
